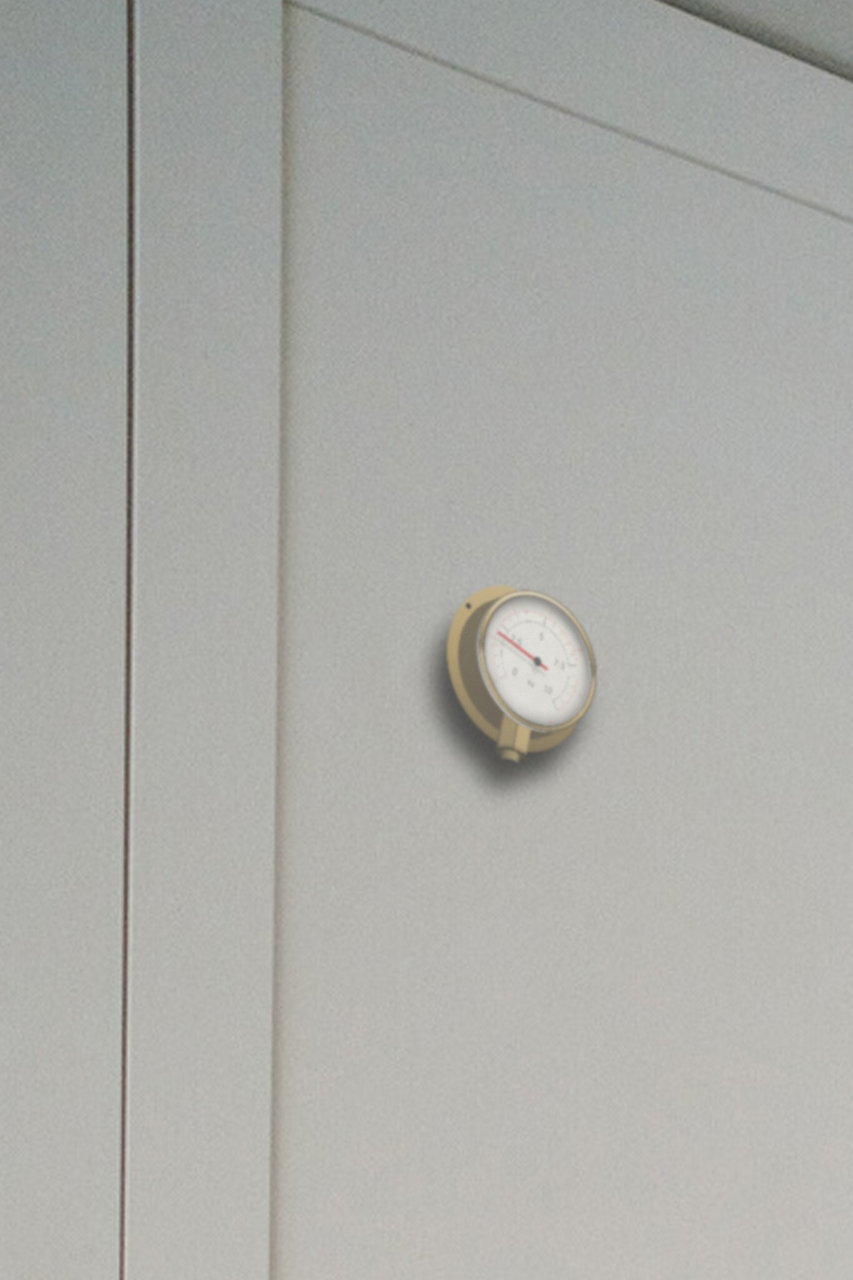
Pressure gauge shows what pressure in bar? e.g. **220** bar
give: **2** bar
